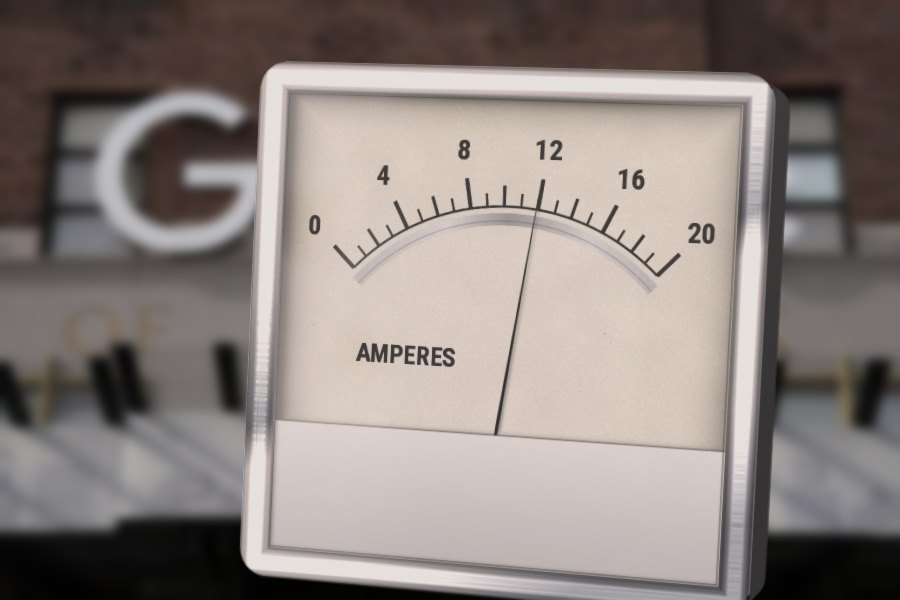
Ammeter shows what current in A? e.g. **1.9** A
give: **12** A
